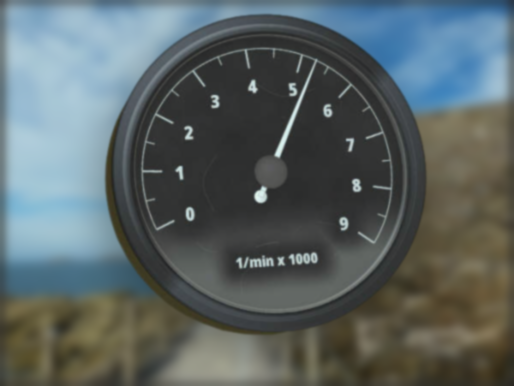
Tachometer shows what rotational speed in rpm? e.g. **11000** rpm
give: **5250** rpm
